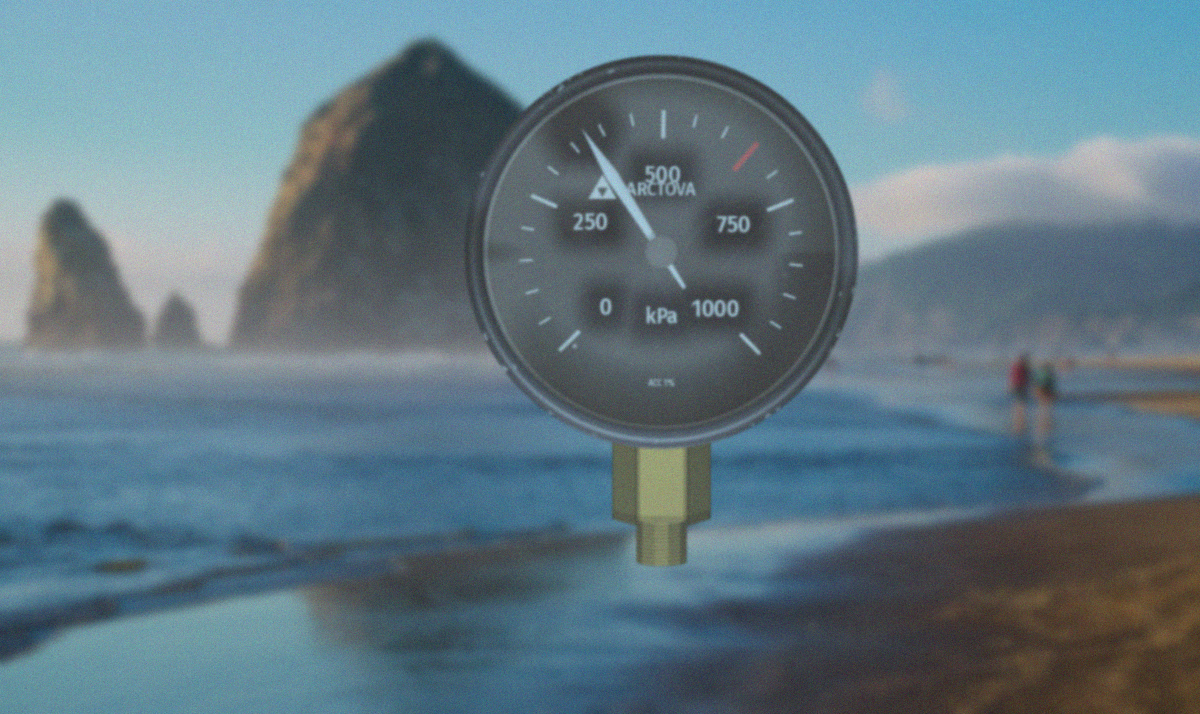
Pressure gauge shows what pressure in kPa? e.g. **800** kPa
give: **375** kPa
